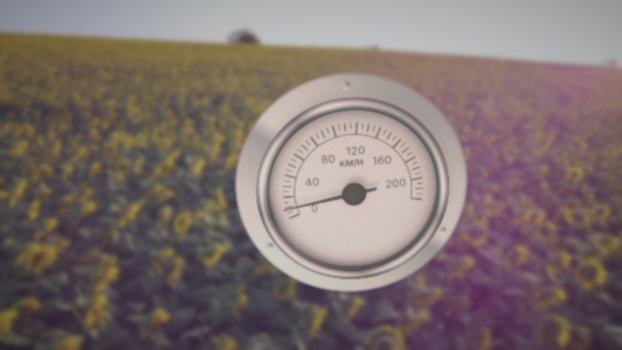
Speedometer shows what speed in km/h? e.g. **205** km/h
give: **10** km/h
